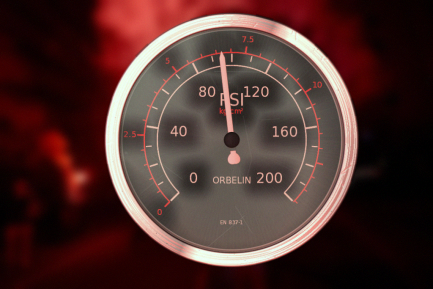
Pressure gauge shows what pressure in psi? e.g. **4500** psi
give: **95** psi
